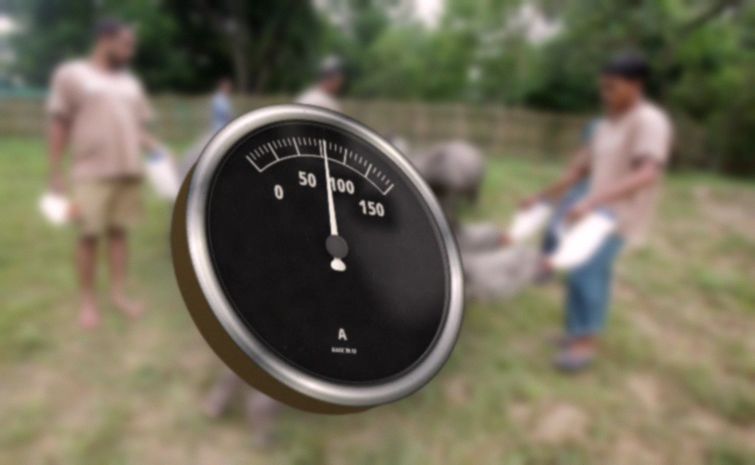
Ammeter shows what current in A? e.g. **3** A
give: **75** A
